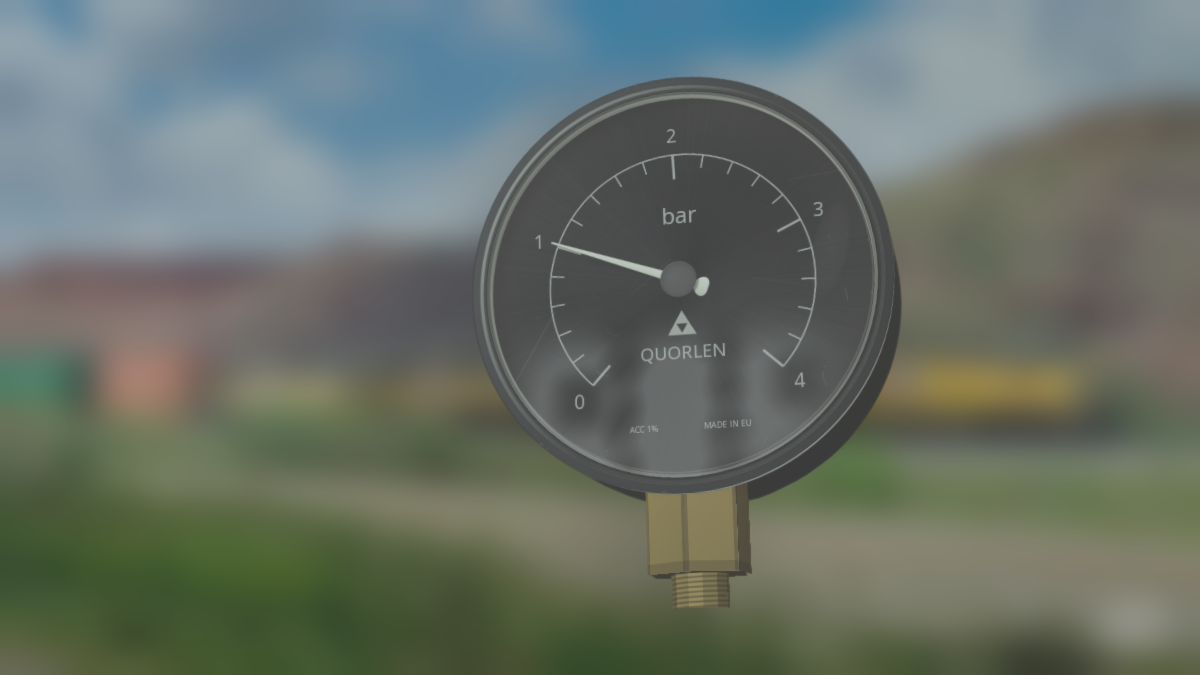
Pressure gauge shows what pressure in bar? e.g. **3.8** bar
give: **1** bar
